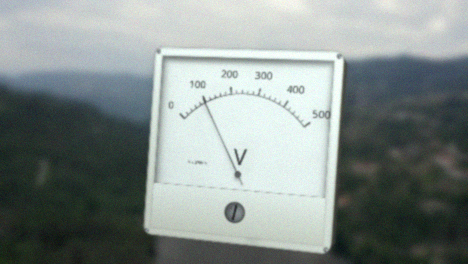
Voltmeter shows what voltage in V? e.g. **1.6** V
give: **100** V
